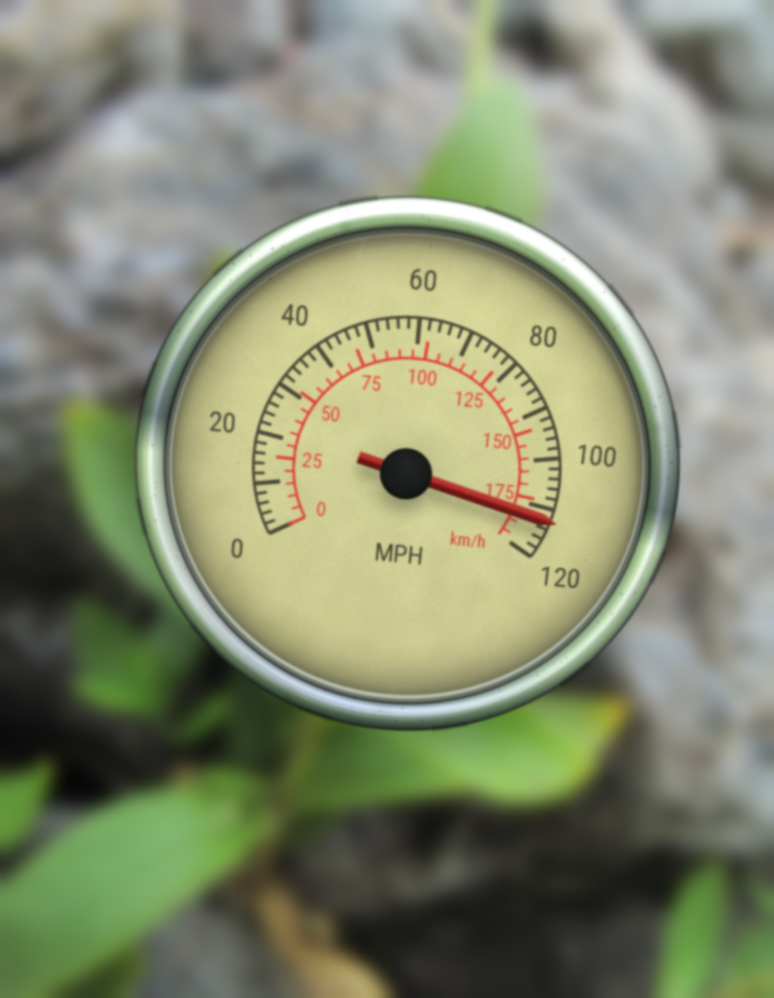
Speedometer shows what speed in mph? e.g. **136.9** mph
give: **112** mph
